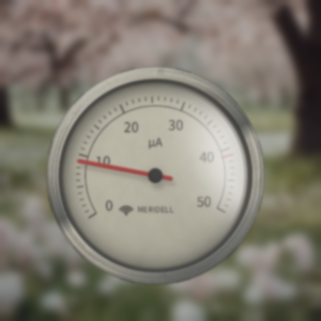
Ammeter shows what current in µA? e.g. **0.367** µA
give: **9** µA
